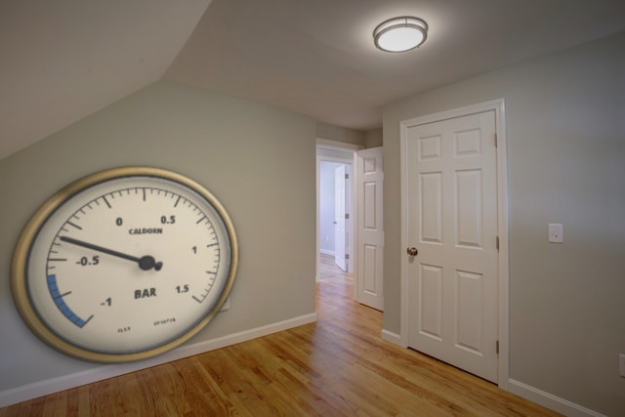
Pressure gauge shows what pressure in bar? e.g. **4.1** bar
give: **-0.35** bar
